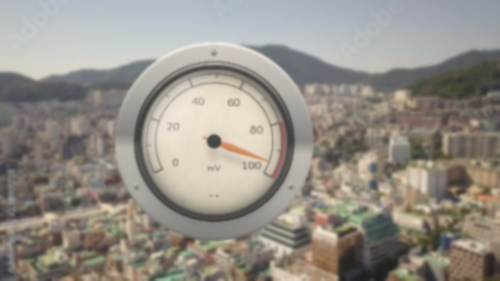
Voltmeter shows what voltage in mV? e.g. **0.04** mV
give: **95** mV
